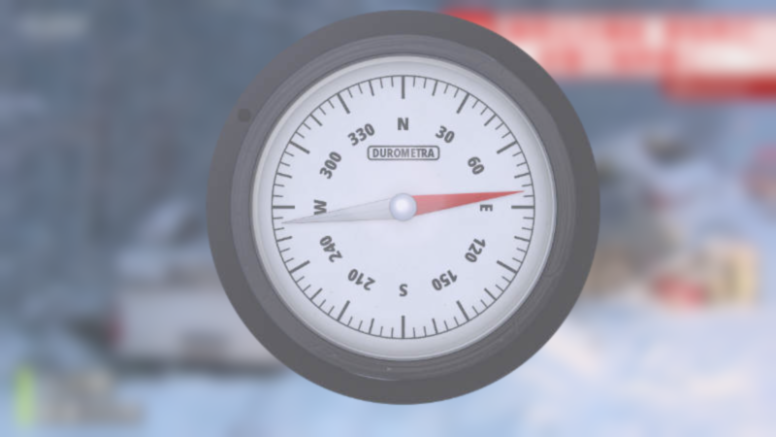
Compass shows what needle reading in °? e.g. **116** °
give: **82.5** °
